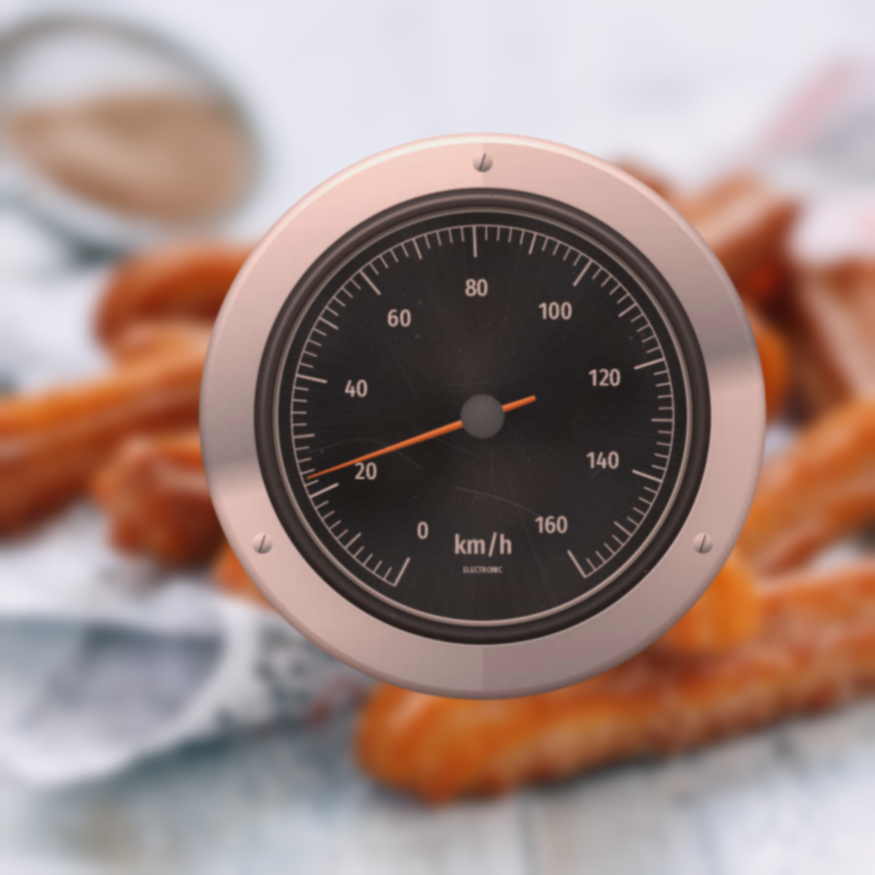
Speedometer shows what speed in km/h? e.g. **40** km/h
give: **23** km/h
